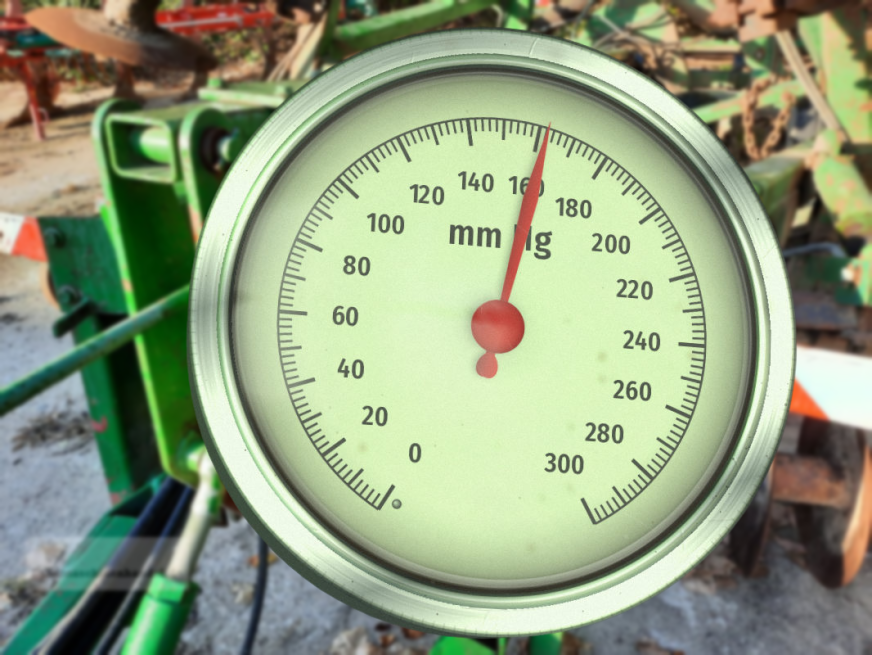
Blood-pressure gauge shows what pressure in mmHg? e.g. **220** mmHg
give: **162** mmHg
